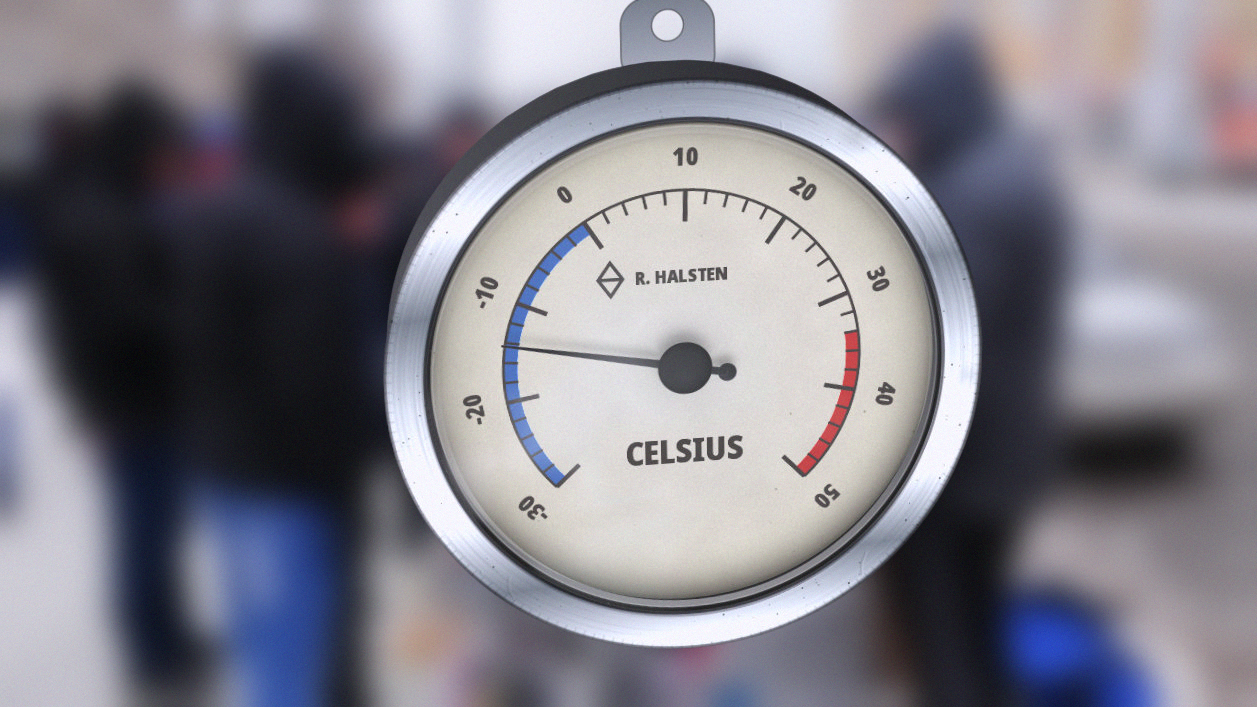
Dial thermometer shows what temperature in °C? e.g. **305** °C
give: **-14** °C
